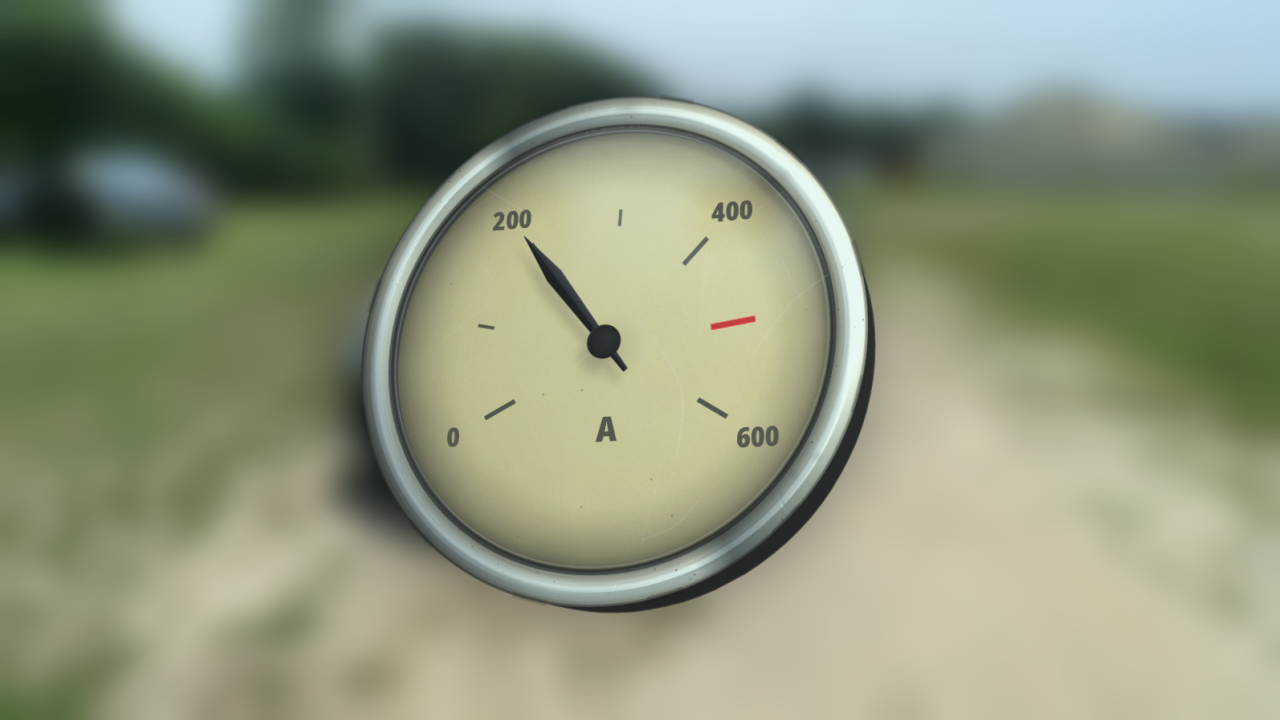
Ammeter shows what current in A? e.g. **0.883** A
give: **200** A
